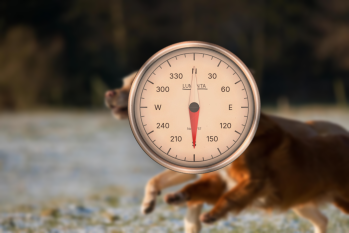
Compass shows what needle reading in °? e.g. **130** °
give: **180** °
